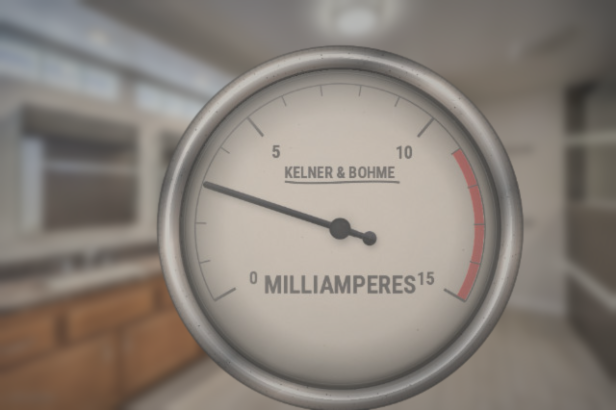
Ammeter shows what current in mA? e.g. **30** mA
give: **3** mA
